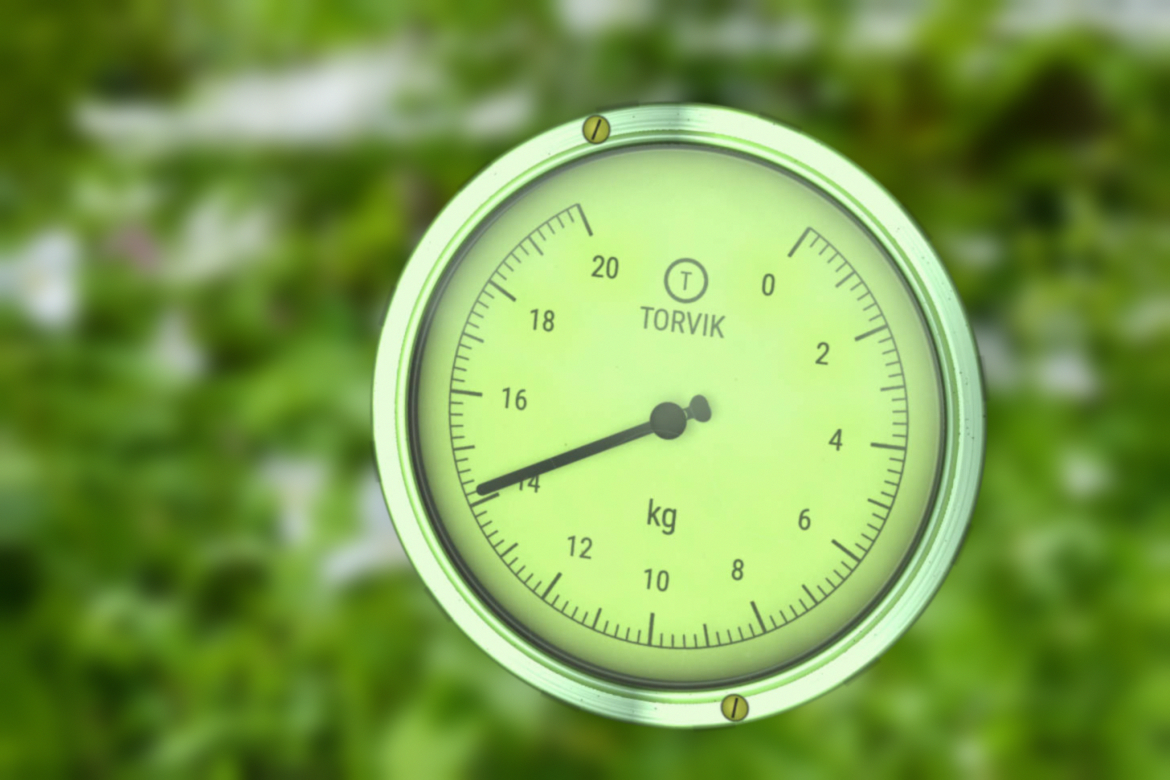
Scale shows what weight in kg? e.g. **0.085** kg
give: **14.2** kg
